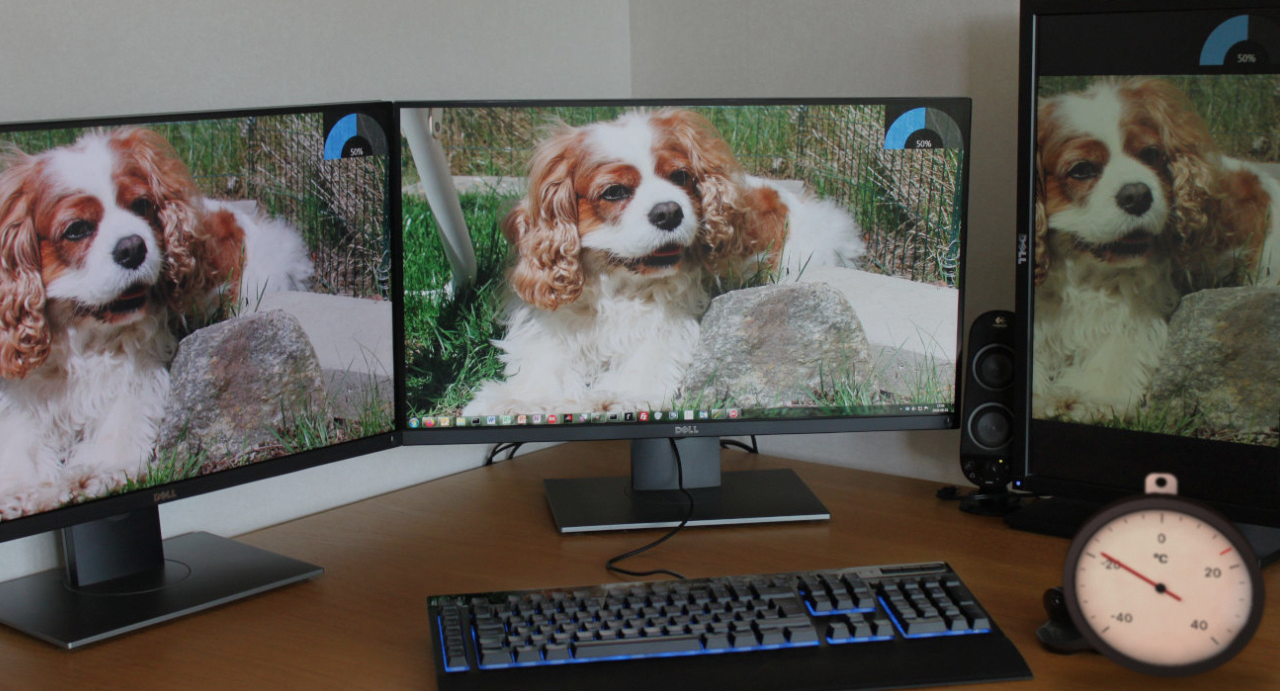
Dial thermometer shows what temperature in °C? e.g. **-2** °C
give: **-18** °C
